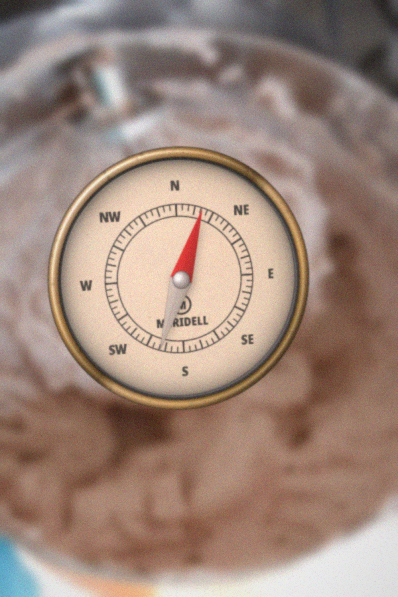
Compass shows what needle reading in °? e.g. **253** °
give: **20** °
